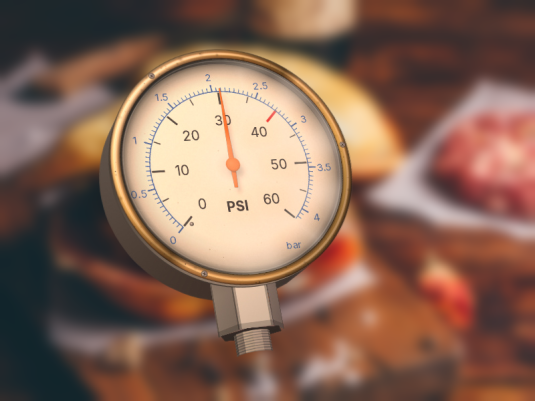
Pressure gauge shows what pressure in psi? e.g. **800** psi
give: **30** psi
